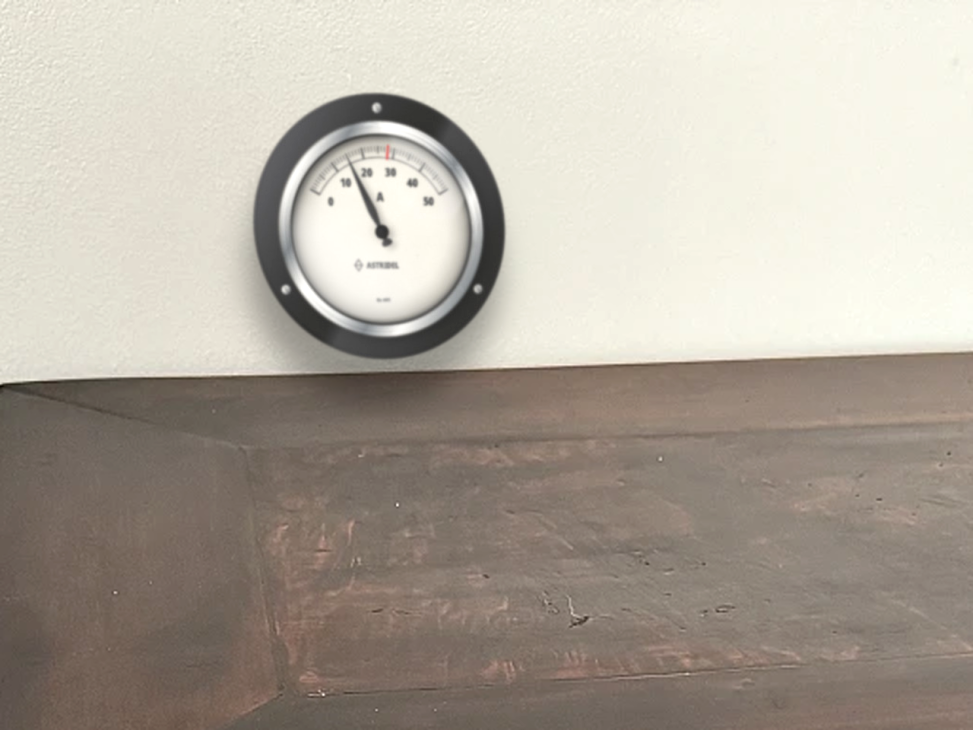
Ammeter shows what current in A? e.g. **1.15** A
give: **15** A
